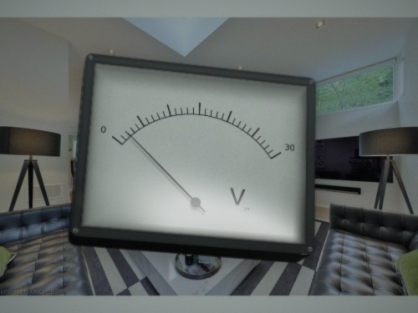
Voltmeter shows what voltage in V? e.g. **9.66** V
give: **2** V
